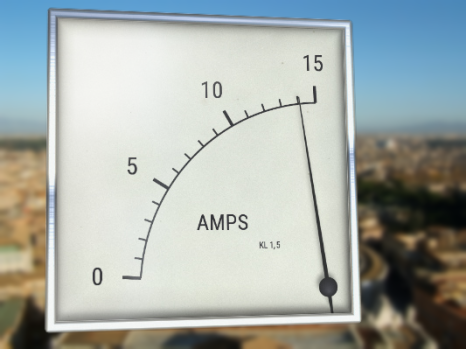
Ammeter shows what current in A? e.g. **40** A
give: **14** A
